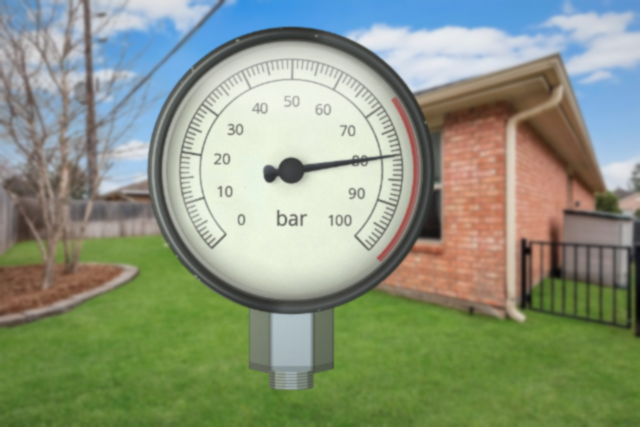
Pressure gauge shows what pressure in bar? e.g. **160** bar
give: **80** bar
